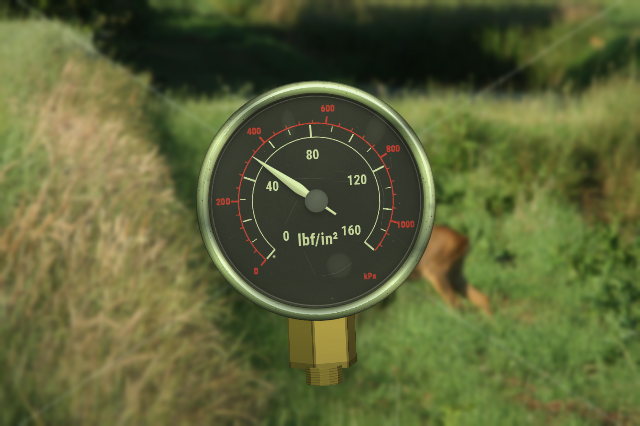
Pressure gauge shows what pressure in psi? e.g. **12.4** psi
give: **50** psi
